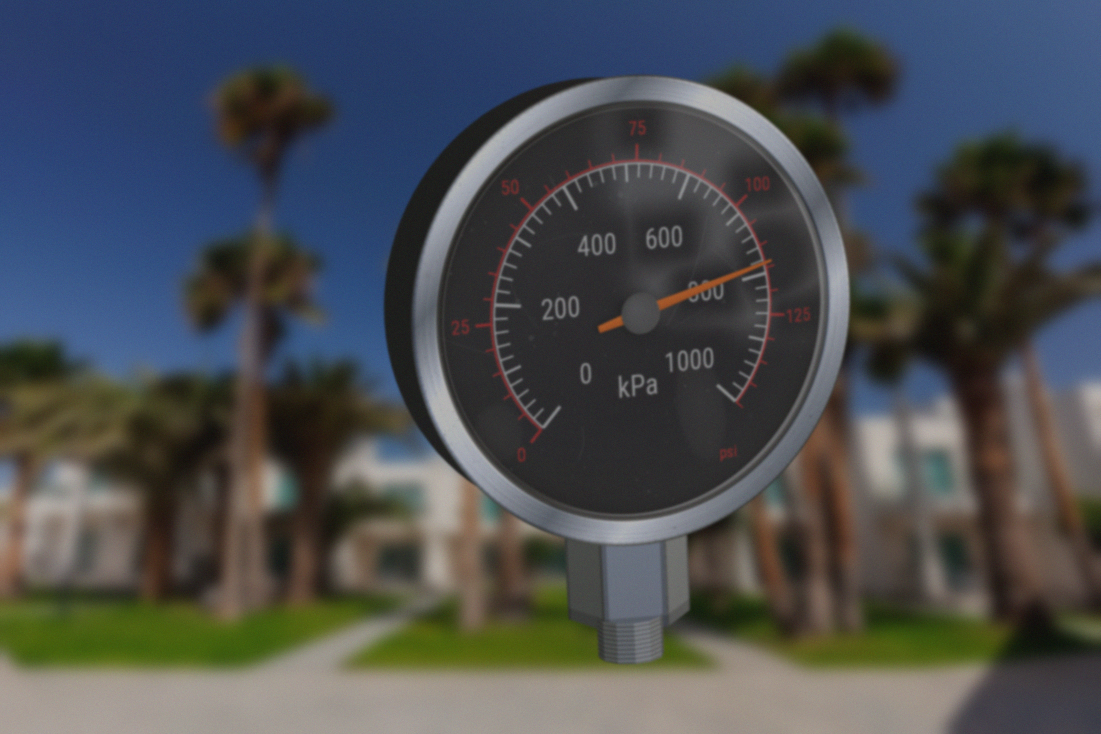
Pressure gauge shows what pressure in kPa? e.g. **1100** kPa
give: **780** kPa
